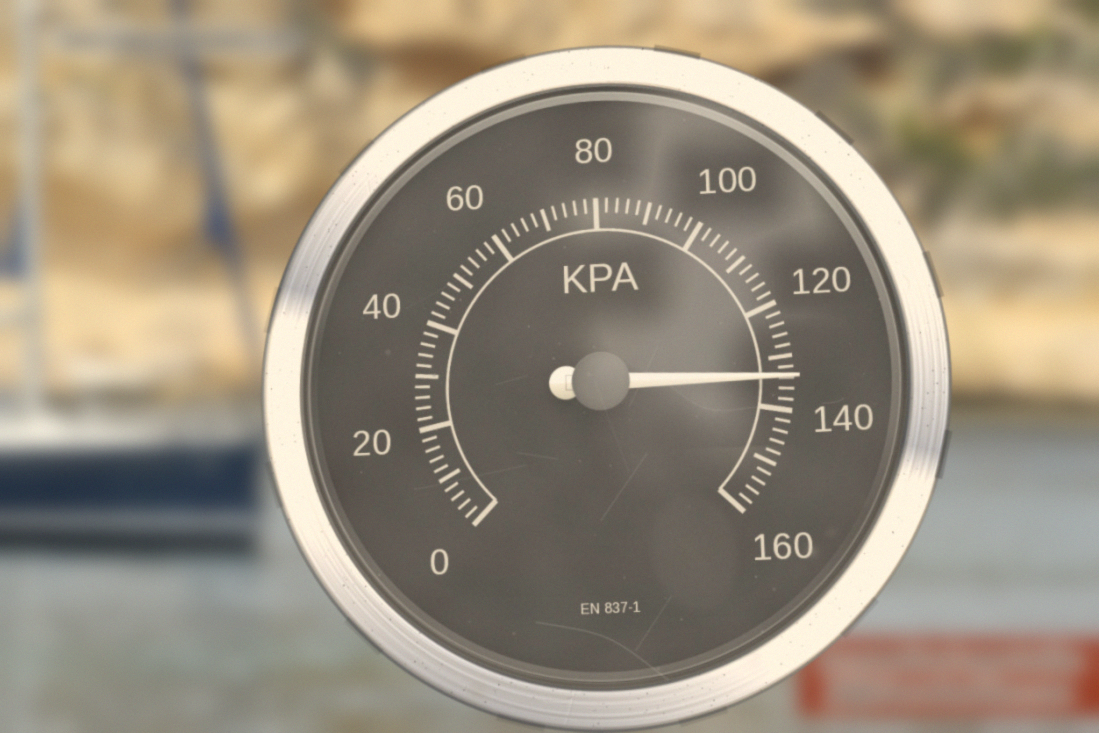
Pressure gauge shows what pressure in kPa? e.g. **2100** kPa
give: **134** kPa
